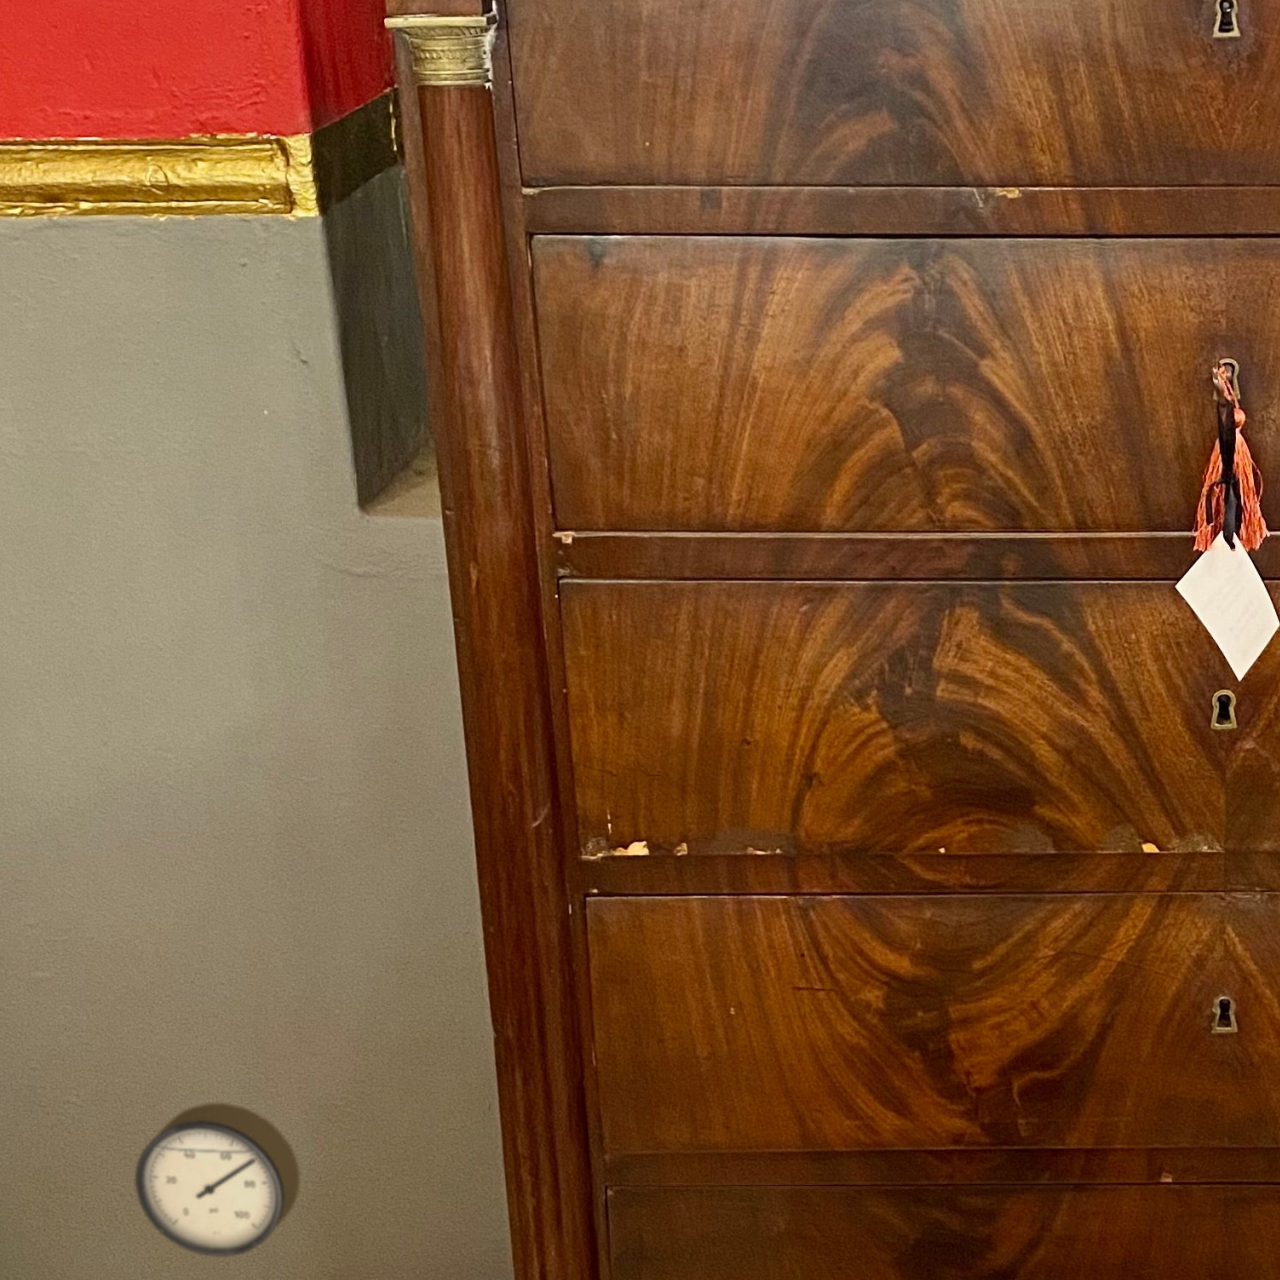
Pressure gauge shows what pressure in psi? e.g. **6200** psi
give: **70** psi
